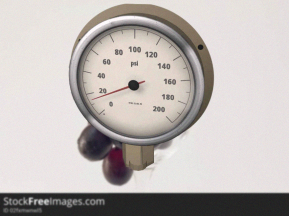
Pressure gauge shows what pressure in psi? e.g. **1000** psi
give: **15** psi
